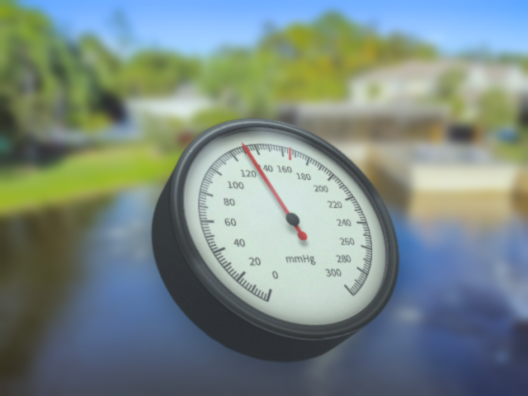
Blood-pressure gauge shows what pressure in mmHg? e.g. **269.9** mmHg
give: **130** mmHg
